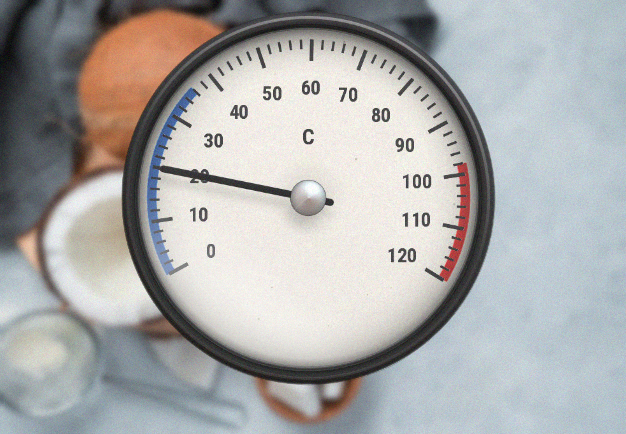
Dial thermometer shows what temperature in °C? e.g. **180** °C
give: **20** °C
